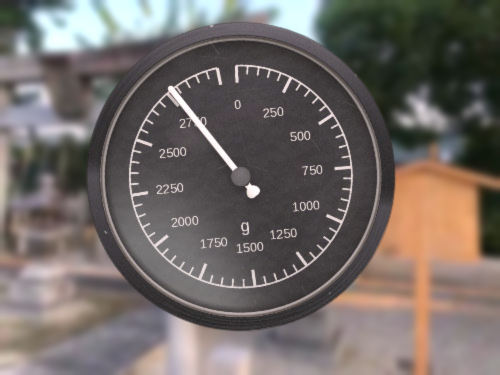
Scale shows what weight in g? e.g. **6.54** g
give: **2775** g
